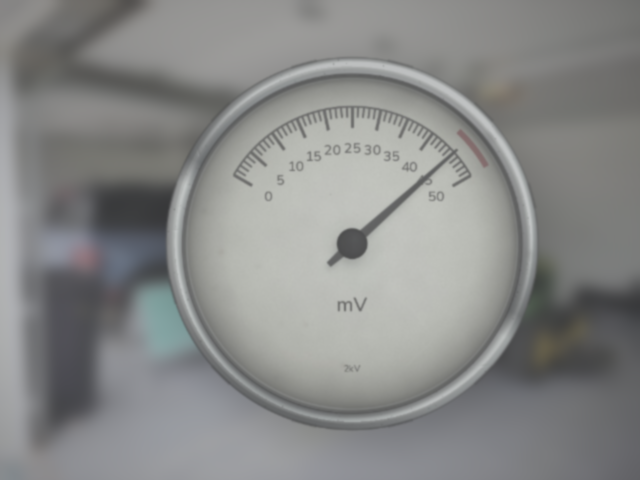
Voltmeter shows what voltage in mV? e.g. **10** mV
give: **45** mV
